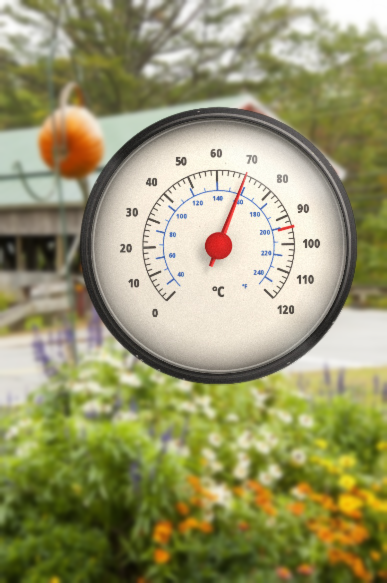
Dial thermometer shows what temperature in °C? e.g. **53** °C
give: **70** °C
